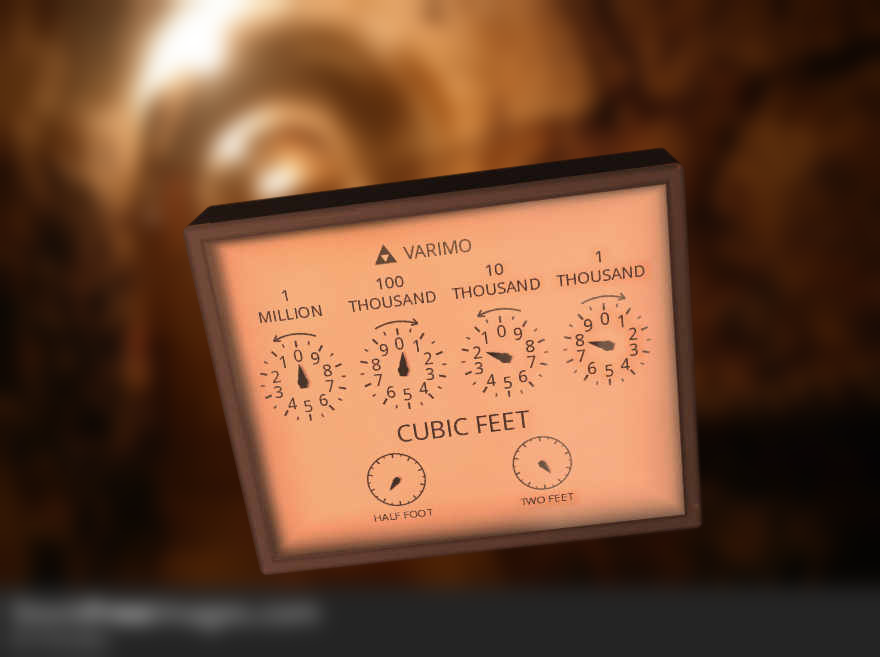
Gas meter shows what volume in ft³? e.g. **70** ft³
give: **1800** ft³
